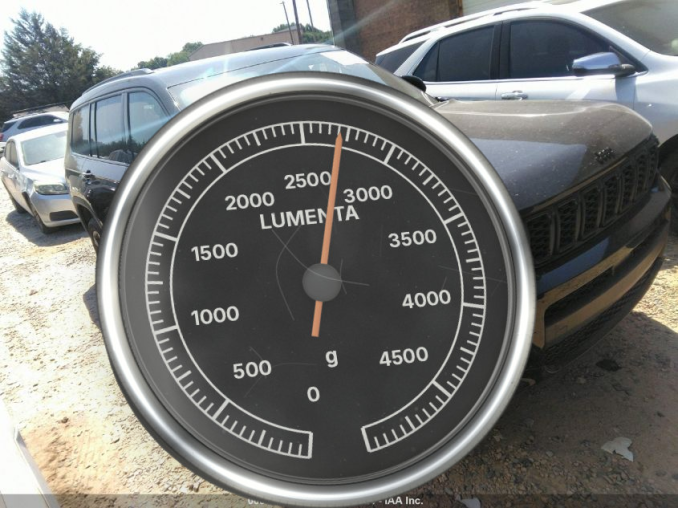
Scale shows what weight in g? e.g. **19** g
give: **2700** g
